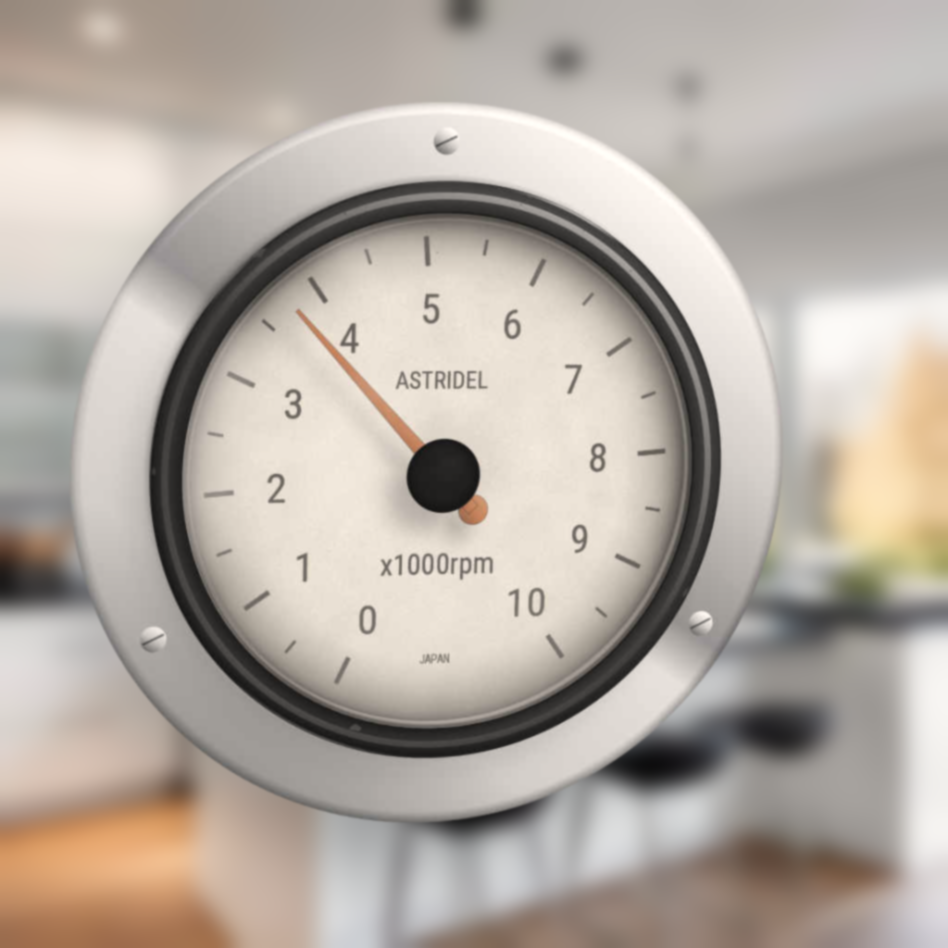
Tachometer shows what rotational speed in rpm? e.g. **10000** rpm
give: **3750** rpm
